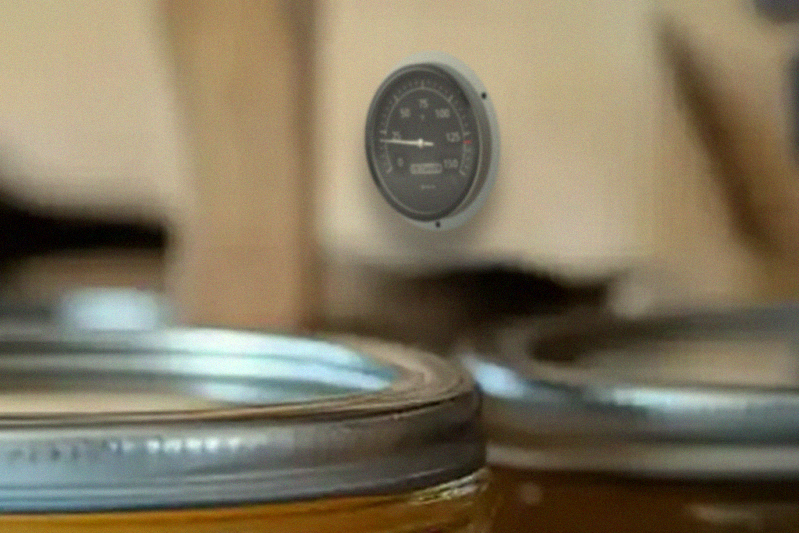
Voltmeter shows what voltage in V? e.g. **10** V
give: **20** V
